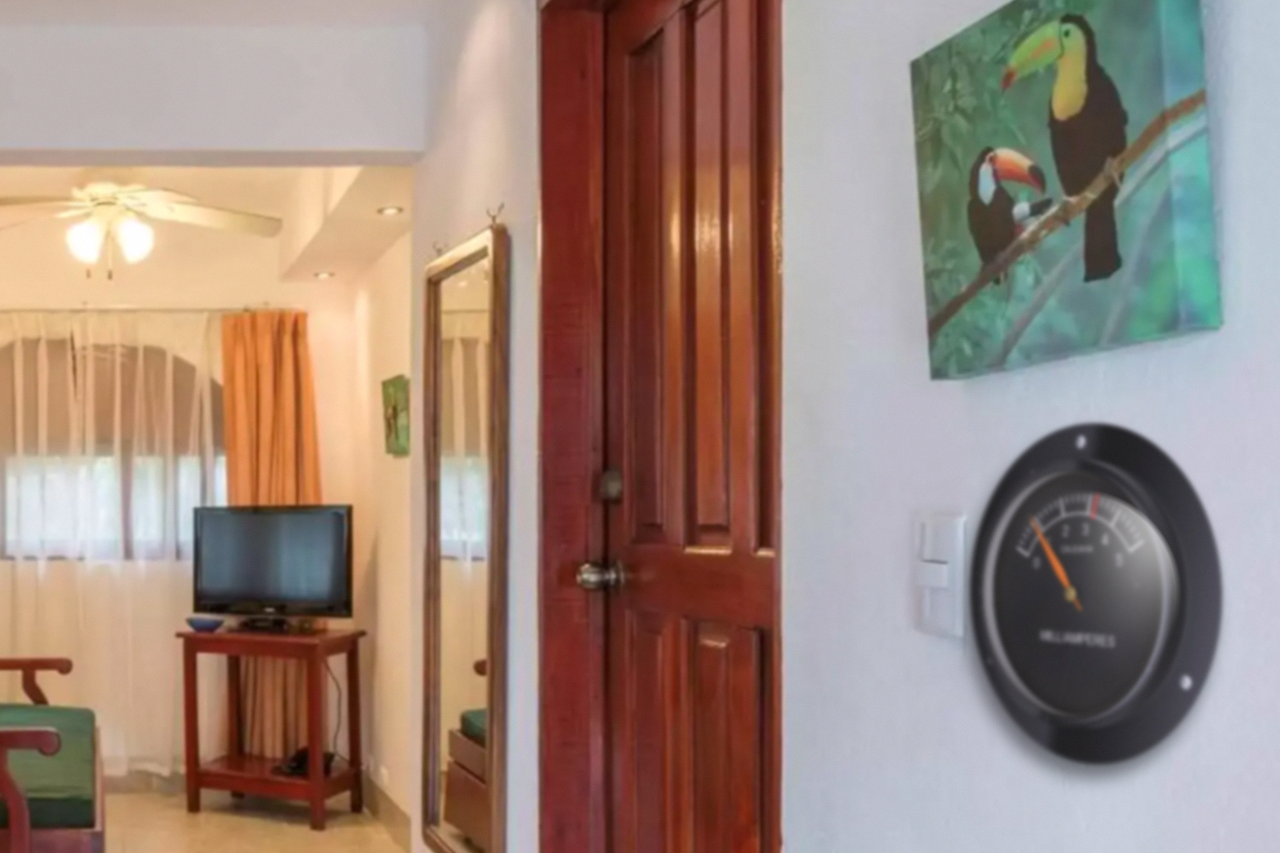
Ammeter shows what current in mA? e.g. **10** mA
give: **1** mA
